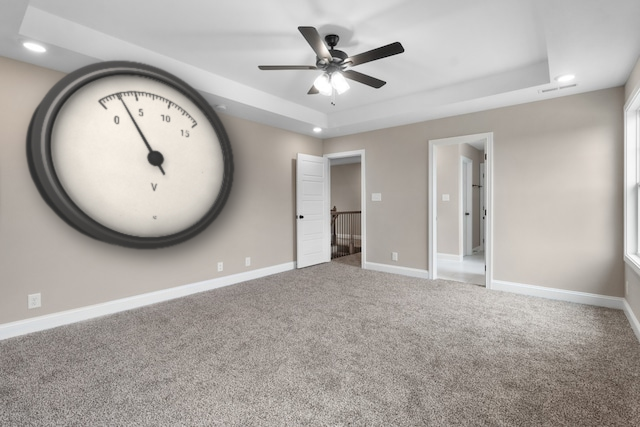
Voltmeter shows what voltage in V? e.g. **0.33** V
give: **2.5** V
